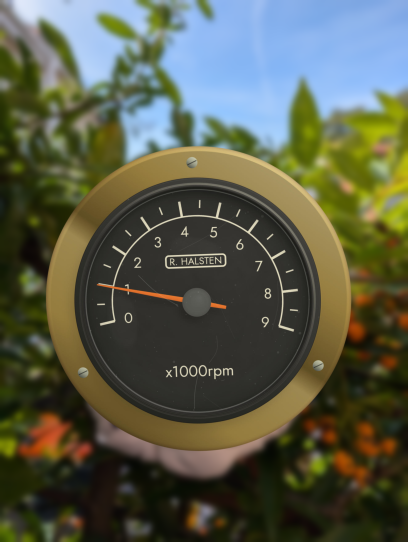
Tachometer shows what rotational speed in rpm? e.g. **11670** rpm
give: **1000** rpm
